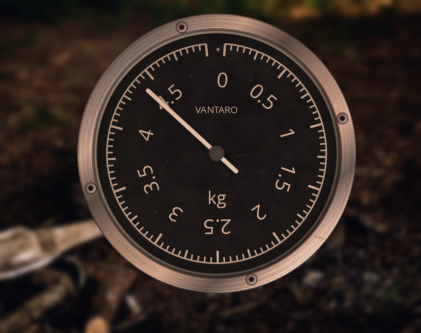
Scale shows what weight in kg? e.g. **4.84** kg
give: **4.4** kg
